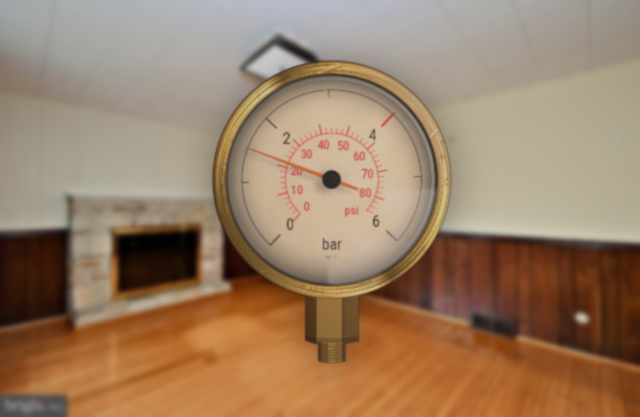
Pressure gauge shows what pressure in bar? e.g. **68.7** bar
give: **1.5** bar
